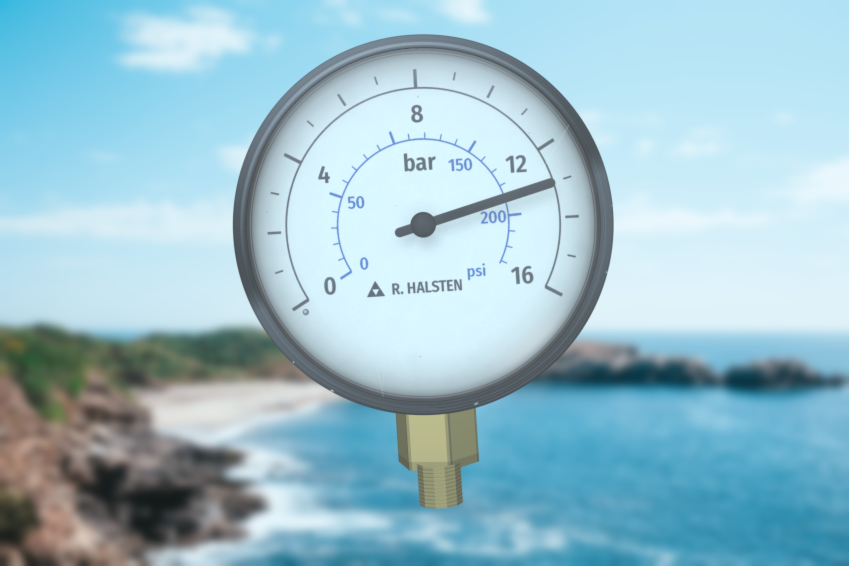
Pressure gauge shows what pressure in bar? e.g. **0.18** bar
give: **13** bar
